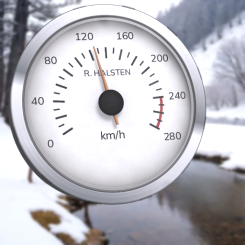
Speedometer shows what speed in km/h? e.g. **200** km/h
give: **125** km/h
